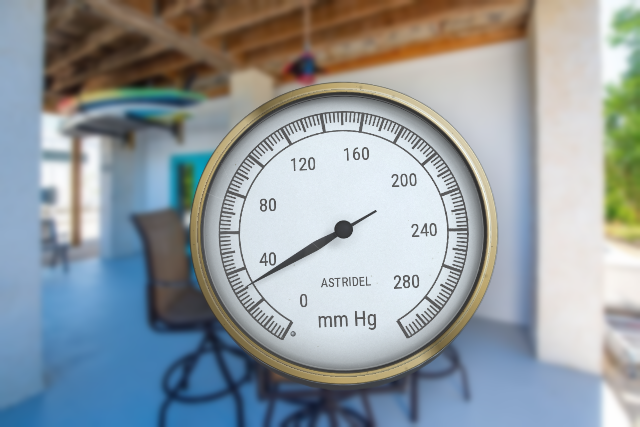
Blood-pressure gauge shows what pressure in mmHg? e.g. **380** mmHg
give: **30** mmHg
